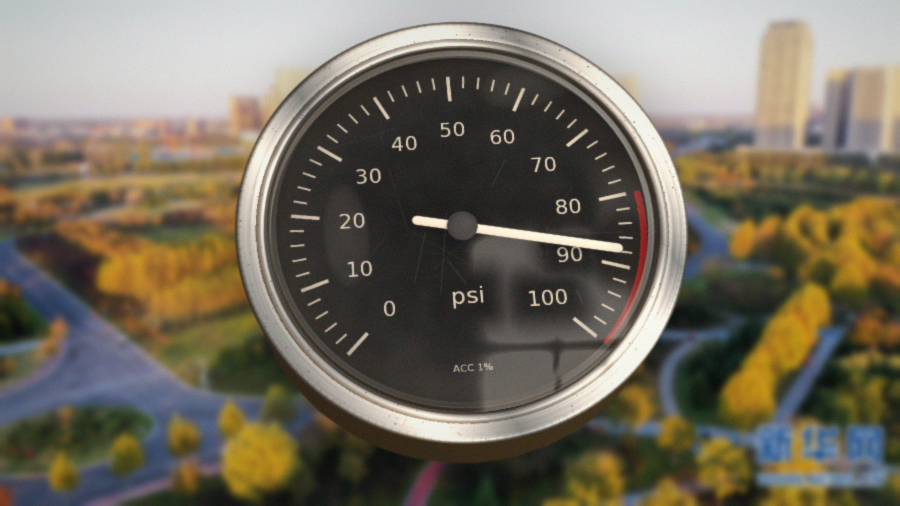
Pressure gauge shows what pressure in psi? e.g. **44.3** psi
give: **88** psi
